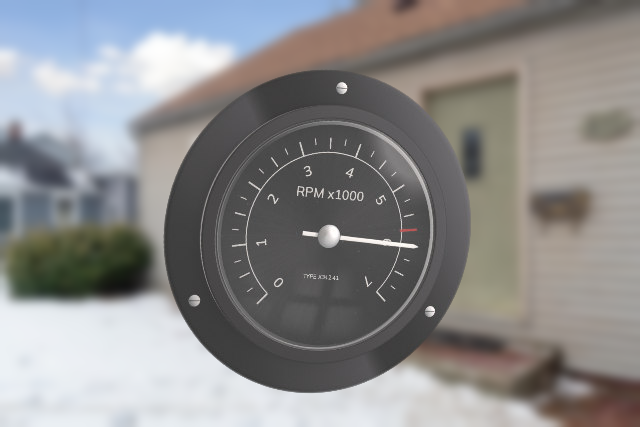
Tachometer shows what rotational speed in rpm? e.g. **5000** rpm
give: **6000** rpm
